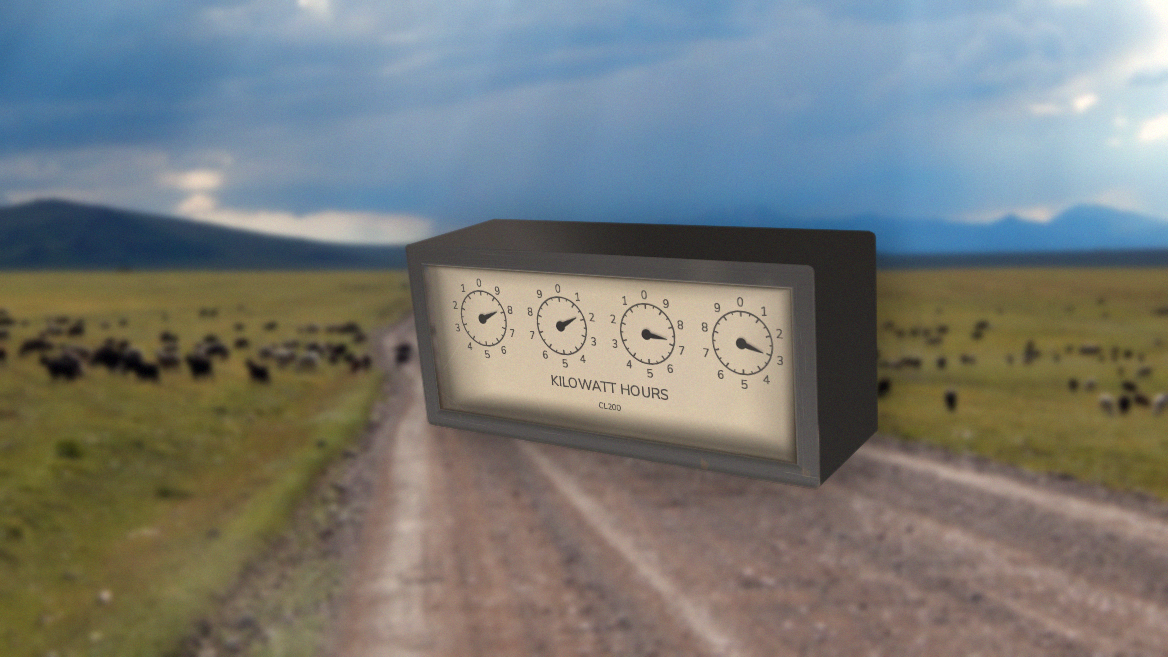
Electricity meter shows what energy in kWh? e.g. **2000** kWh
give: **8173** kWh
